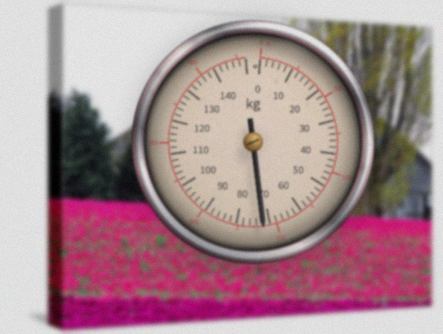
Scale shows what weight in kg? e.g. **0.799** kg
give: **72** kg
